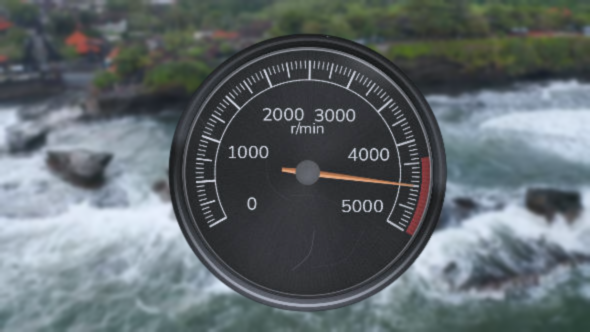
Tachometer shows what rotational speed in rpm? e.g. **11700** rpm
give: **4500** rpm
